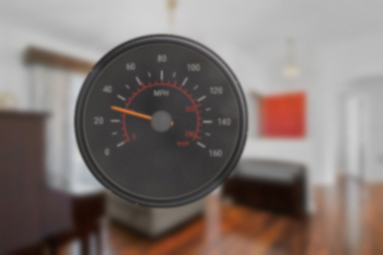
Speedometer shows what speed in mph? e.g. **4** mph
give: **30** mph
